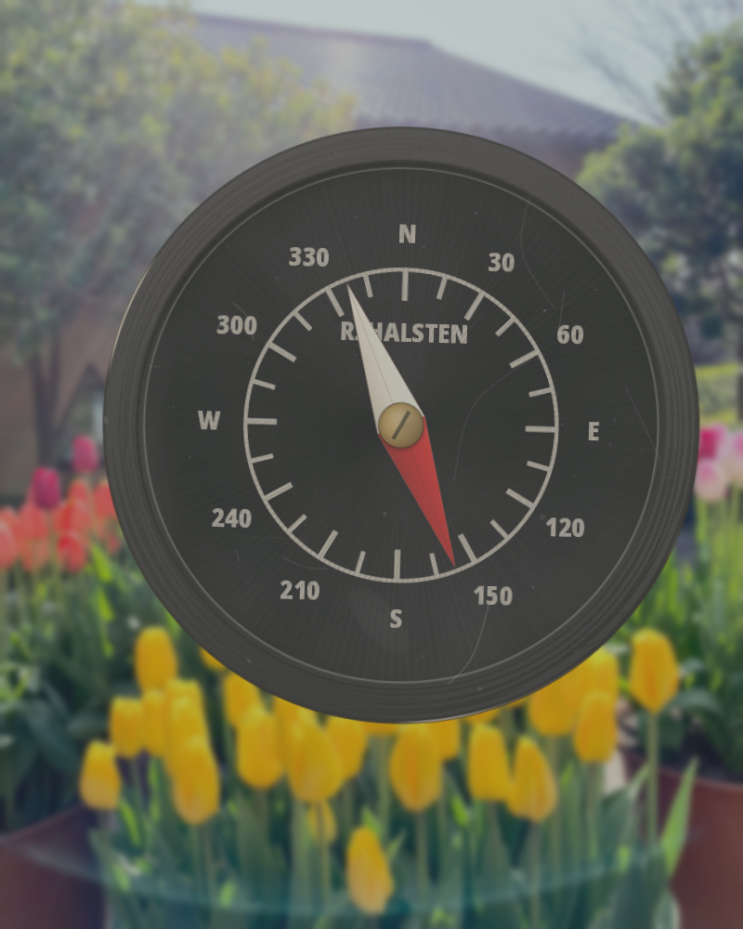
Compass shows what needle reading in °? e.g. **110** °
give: **157.5** °
